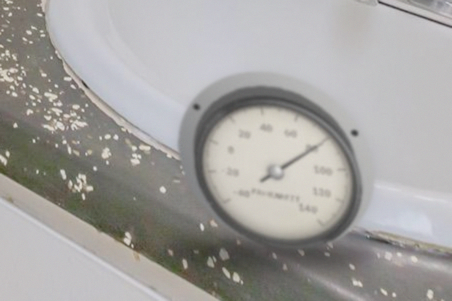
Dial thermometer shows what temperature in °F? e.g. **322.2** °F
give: **80** °F
